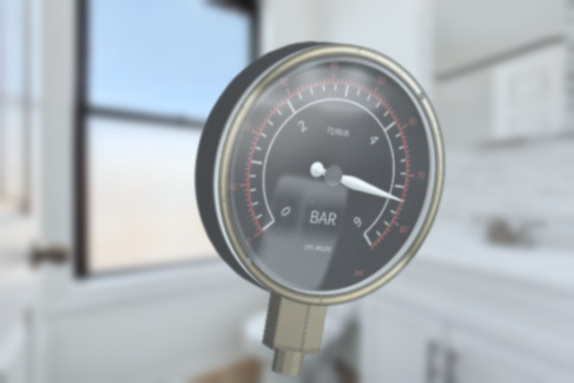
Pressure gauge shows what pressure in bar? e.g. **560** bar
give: **5.2** bar
